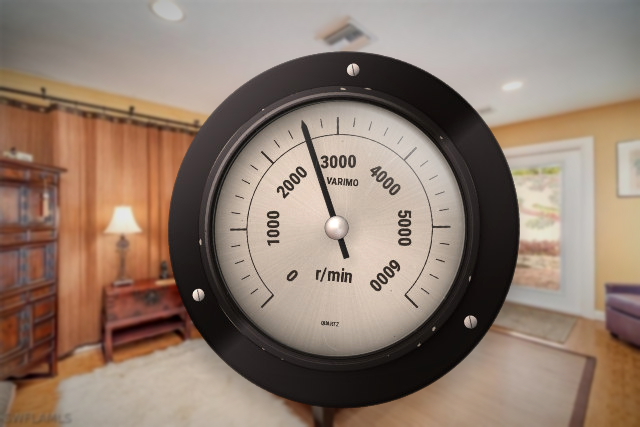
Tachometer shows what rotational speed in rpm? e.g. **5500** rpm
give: **2600** rpm
